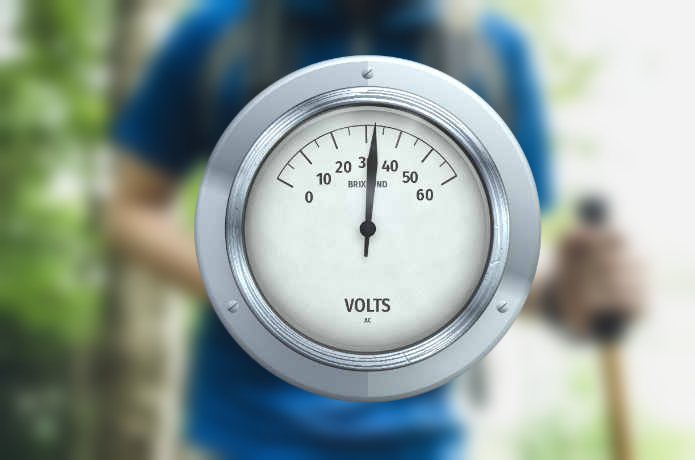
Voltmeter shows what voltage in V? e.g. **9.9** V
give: **32.5** V
